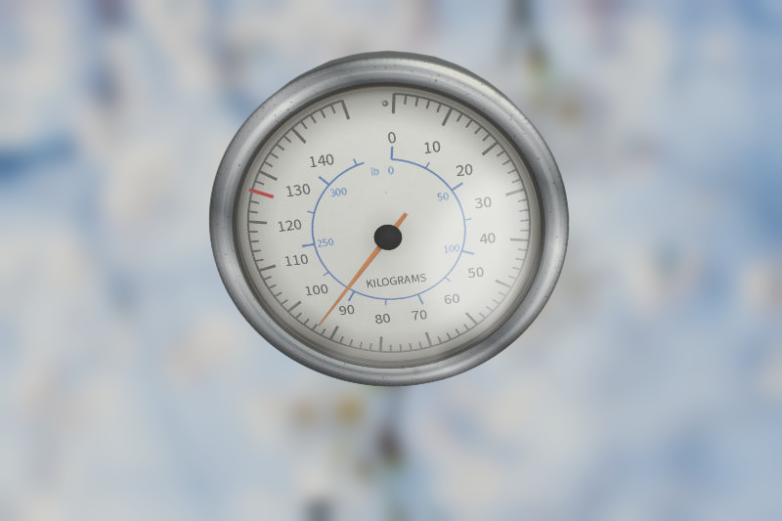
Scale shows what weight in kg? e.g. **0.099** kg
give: **94** kg
